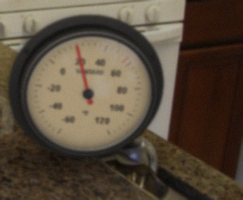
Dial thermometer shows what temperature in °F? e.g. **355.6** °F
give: **20** °F
